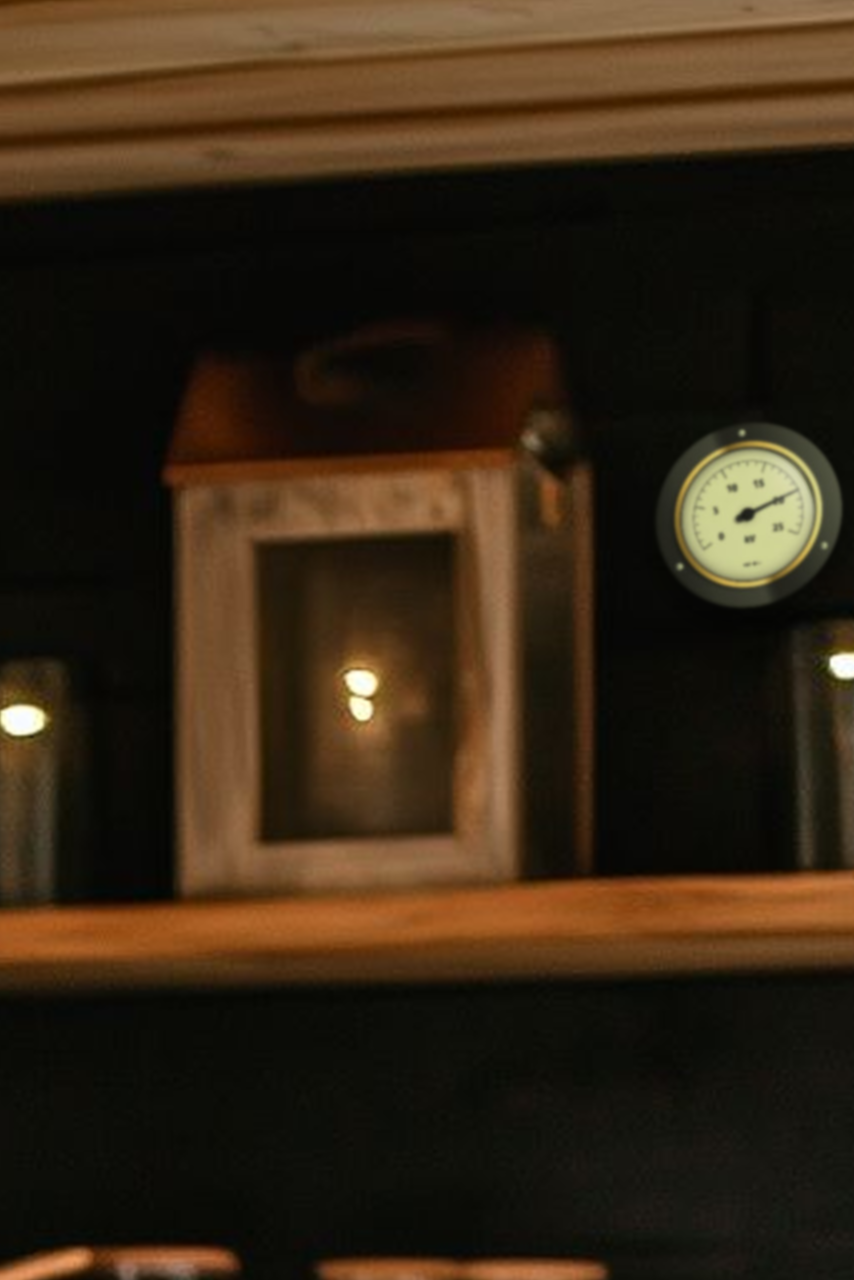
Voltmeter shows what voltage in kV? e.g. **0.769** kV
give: **20** kV
